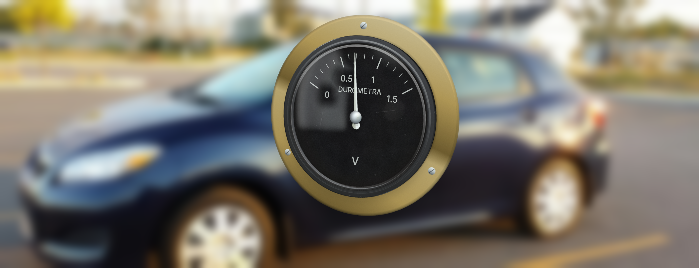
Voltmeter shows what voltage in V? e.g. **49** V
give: **0.7** V
